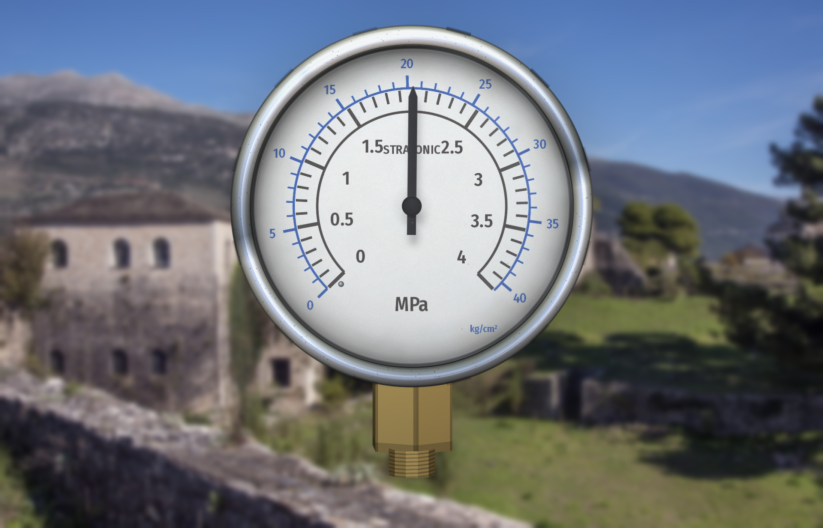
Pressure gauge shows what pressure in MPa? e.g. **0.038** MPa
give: **2** MPa
